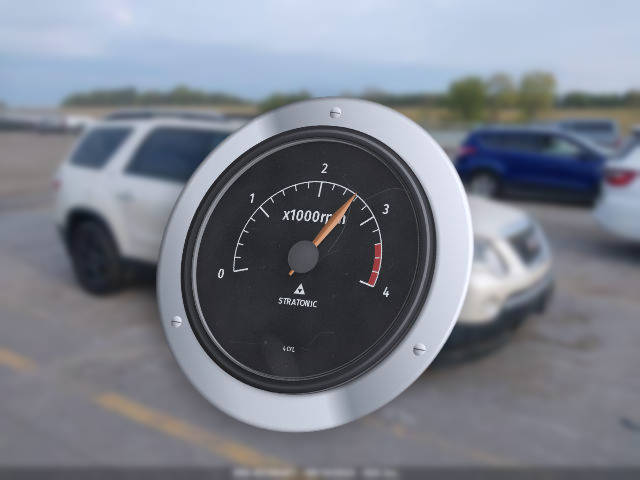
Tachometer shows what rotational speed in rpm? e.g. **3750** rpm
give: **2600** rpm
